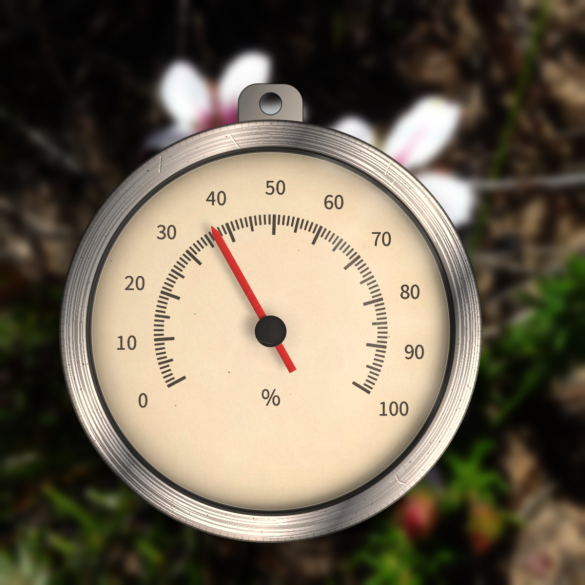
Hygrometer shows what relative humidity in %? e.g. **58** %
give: **37** %
